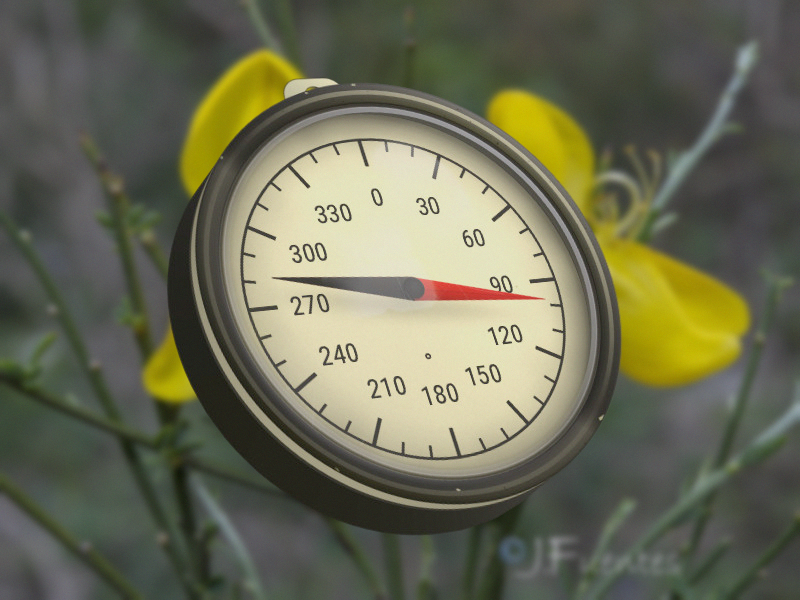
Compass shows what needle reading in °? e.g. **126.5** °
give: **100** °
